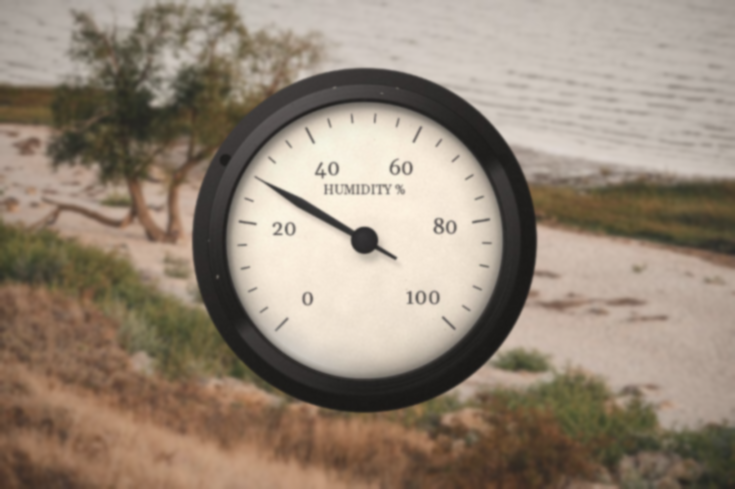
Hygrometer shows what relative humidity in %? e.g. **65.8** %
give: **28** %
